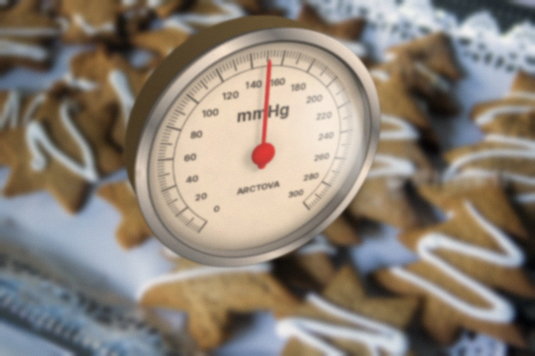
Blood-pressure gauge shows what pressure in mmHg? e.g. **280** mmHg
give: **150** mmHg
